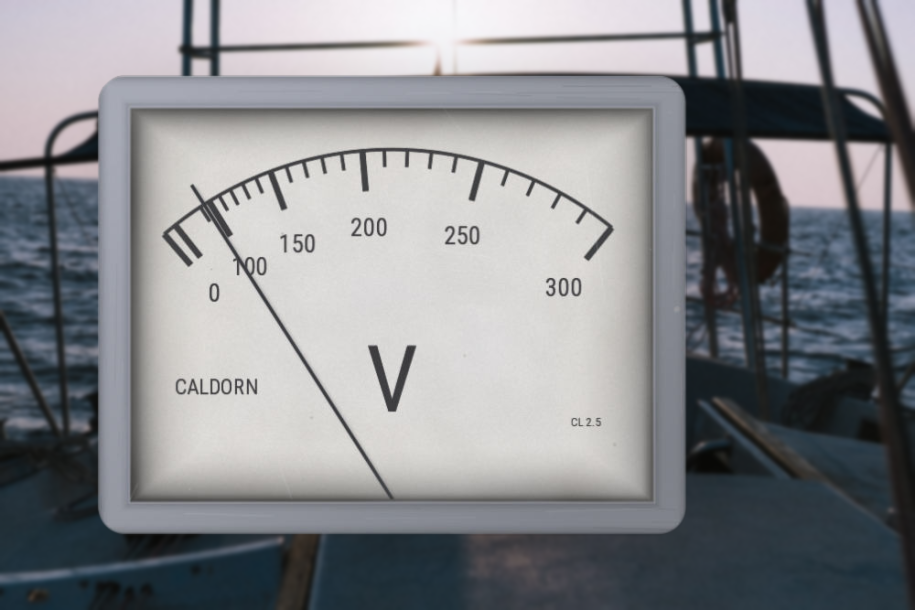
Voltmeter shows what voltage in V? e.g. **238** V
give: **95** V
